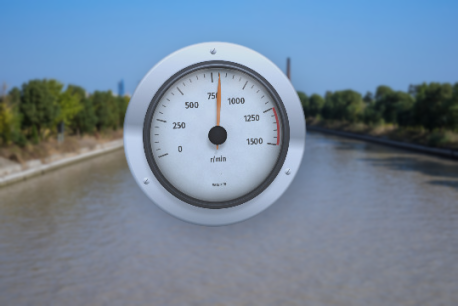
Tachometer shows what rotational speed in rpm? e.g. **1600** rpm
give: **800** rpm
